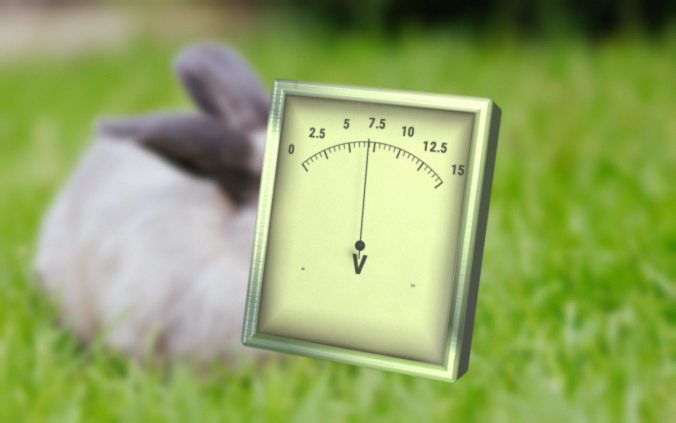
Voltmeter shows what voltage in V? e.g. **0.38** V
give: **7** V
